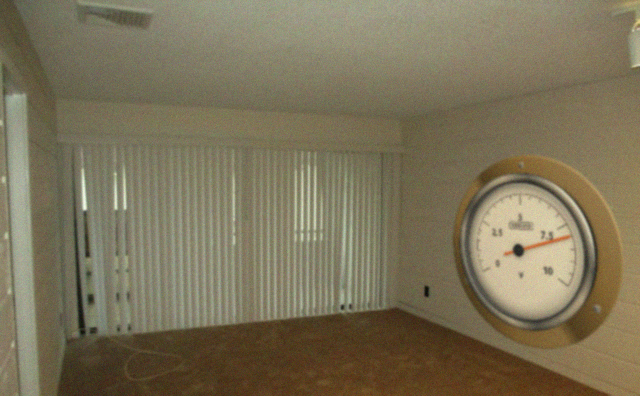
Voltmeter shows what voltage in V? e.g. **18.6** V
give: **8** V
